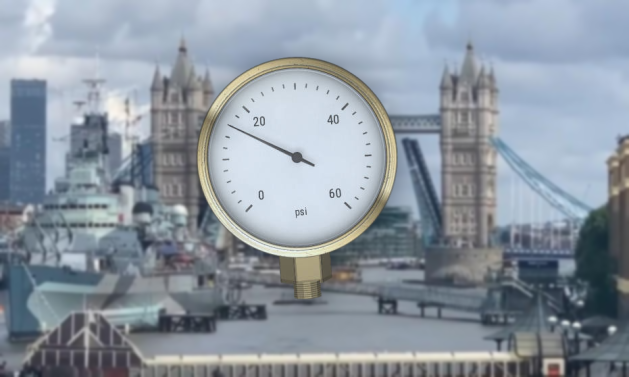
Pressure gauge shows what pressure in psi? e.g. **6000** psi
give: **16** psi
